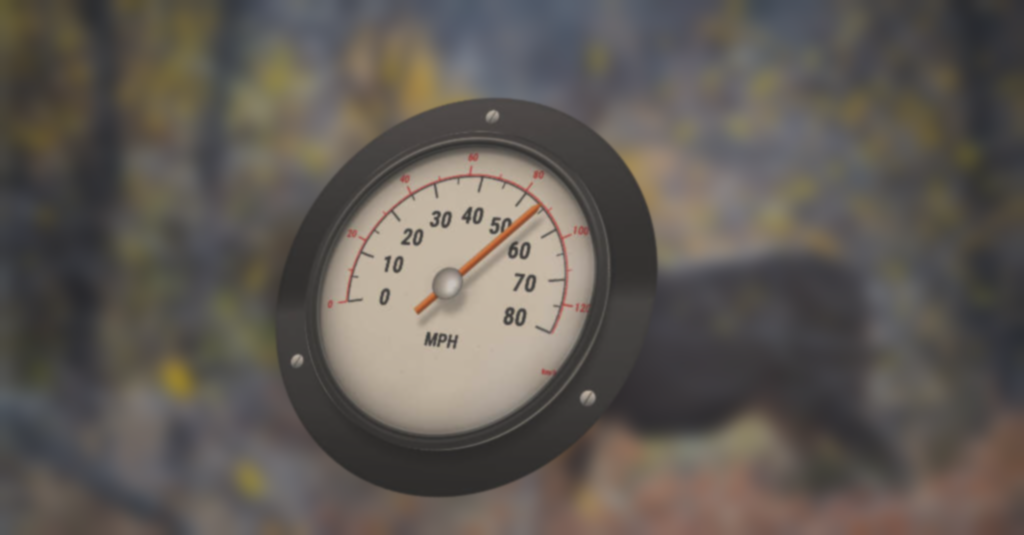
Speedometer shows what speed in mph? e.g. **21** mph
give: **55** mph
